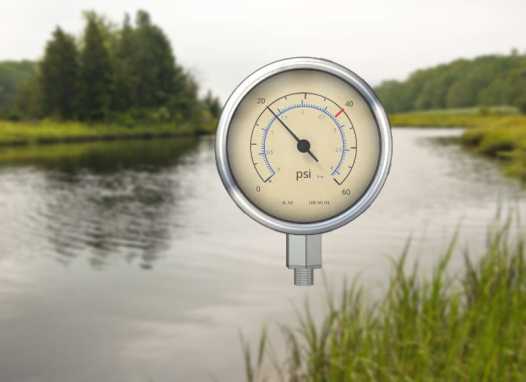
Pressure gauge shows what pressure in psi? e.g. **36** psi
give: **20** psi
